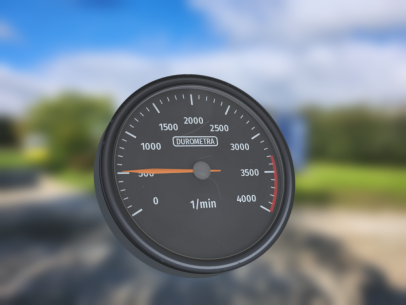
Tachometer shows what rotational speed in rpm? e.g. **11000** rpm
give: **500** rpm
